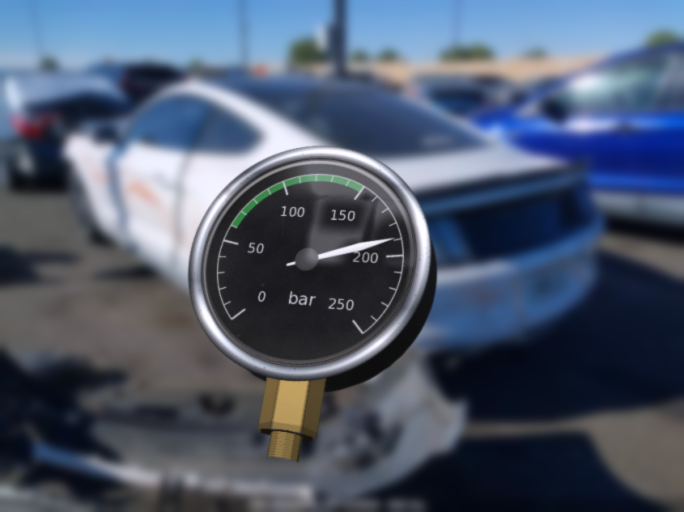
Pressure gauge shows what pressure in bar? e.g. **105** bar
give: **190** bar
